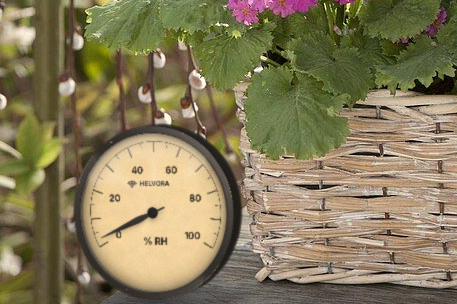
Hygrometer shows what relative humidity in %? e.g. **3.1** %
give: **2.5** %
